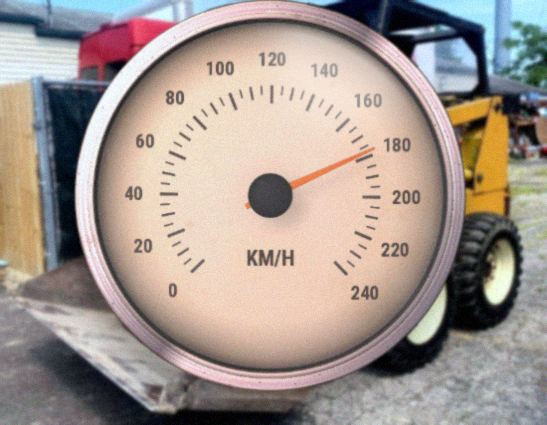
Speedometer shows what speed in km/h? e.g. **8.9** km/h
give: **177.5** km/h
